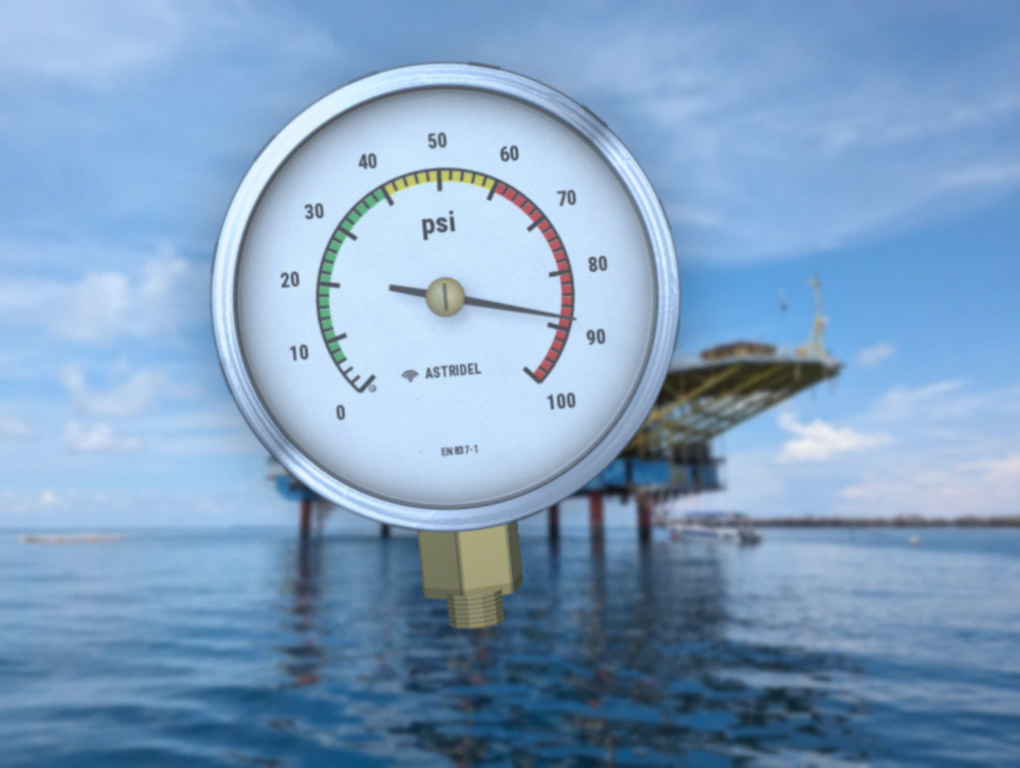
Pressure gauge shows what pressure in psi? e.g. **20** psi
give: **88** psi
